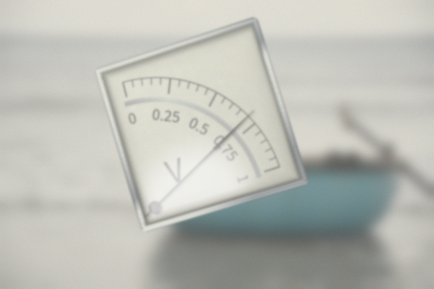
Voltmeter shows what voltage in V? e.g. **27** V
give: **0.7** V
